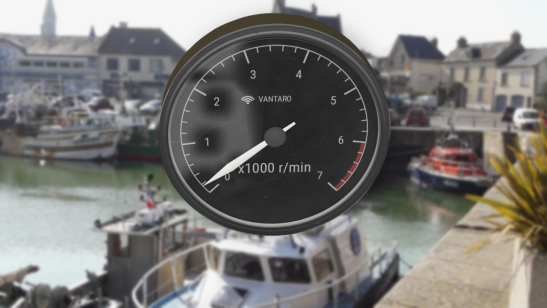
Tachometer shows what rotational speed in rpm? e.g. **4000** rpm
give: **200** rpm
